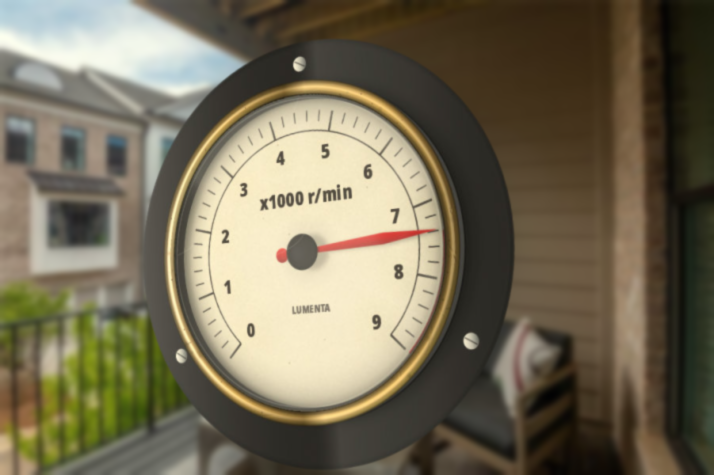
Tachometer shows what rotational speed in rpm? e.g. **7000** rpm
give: **7400** rpm
